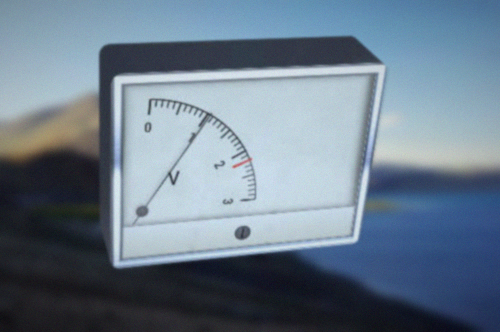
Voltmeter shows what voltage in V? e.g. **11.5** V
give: **1** V
